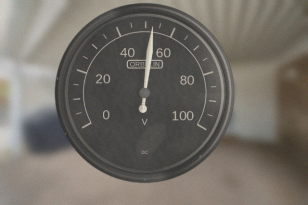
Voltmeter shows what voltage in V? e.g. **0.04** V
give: **52.5** V
